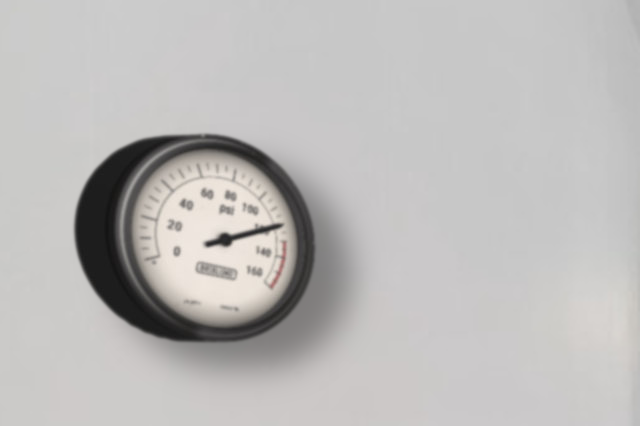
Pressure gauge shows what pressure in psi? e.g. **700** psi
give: **120** psi
